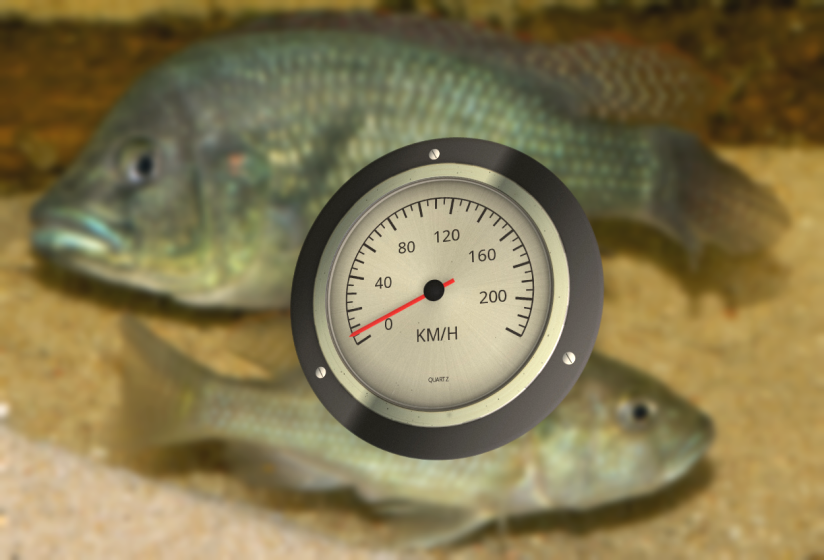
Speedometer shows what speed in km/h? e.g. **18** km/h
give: **5** km/h
